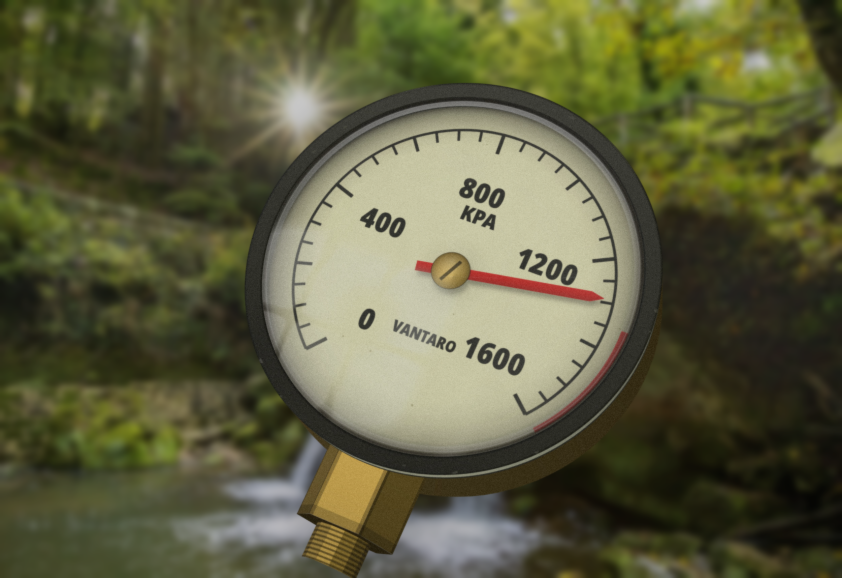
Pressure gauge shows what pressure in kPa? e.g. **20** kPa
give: **1300** kPa
